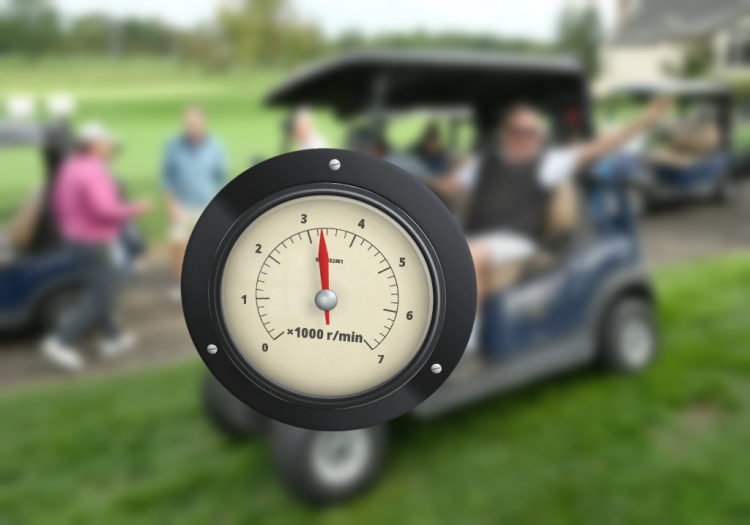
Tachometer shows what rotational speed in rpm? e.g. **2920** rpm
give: **3300** rpm
